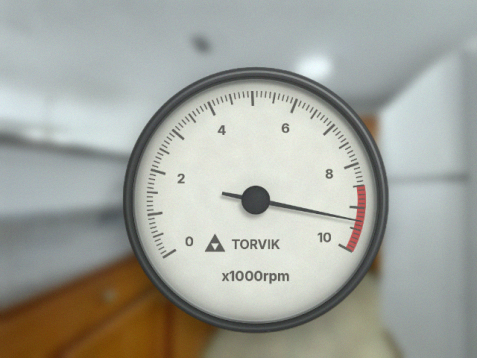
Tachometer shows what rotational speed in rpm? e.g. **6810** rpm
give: **9300** rpm
